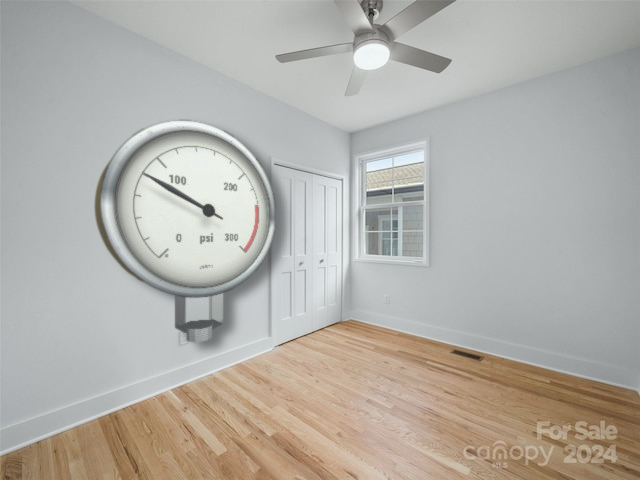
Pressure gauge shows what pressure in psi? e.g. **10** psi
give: **80** psi
